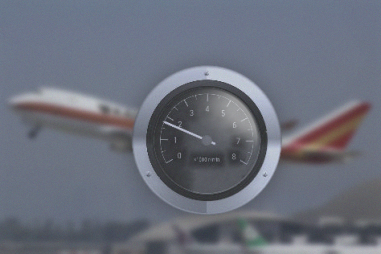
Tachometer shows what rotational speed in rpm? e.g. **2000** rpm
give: **1750** rpm
